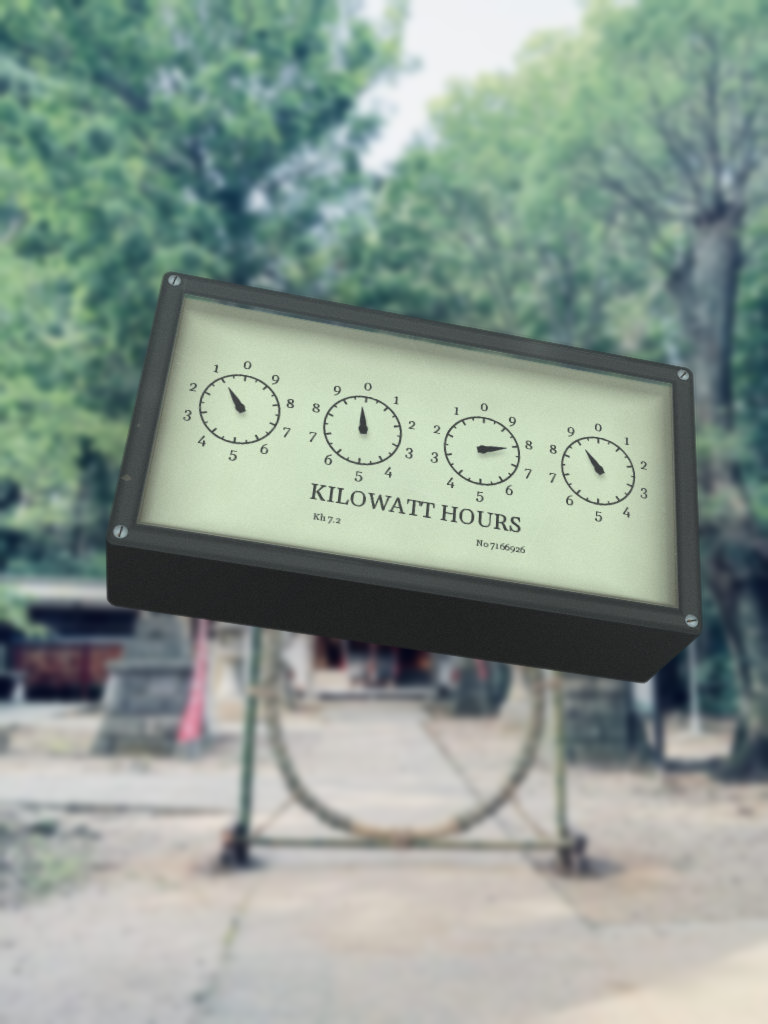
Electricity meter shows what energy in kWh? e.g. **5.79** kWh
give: **979** kWh
